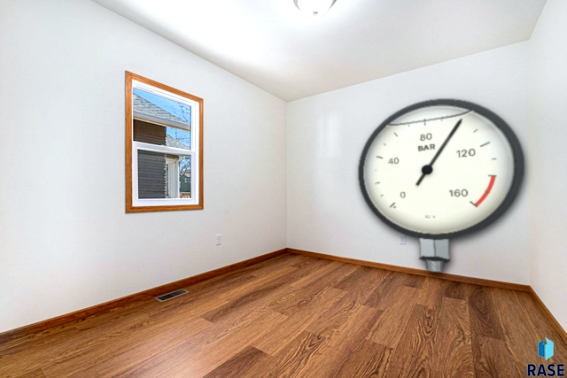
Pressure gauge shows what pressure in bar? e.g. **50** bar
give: **100** bar
